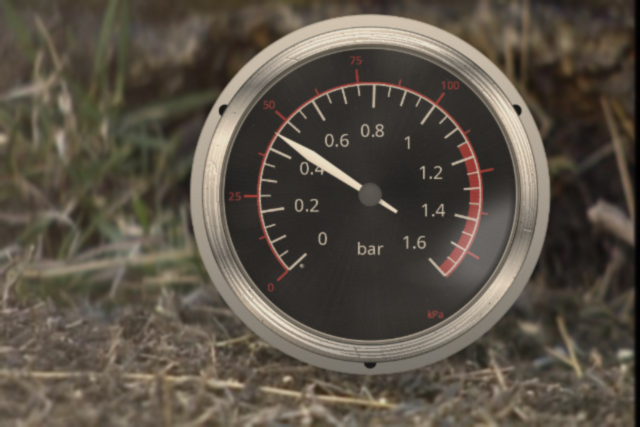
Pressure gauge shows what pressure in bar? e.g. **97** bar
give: **0.45** bar
